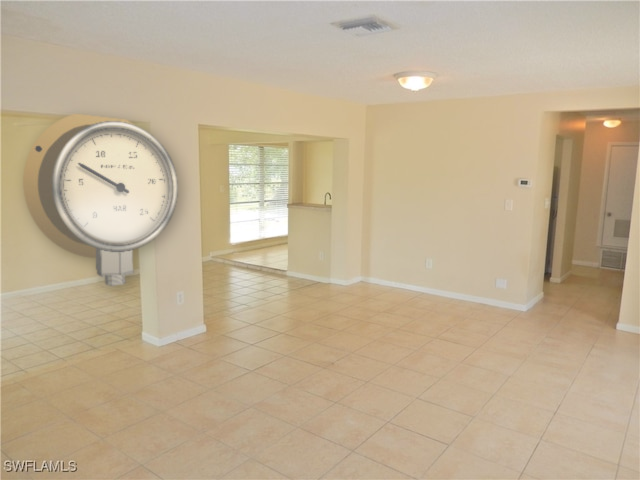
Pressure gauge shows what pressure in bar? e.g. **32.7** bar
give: **7** bar
